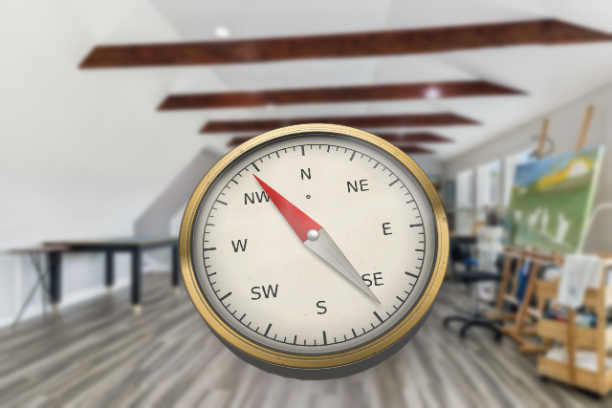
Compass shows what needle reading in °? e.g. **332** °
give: **325** °
